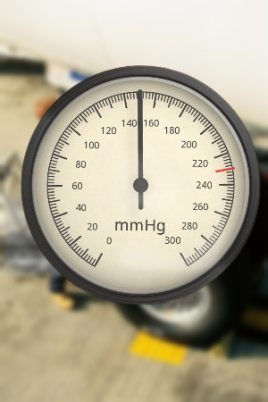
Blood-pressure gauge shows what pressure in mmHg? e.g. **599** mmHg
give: **150** mmHg
